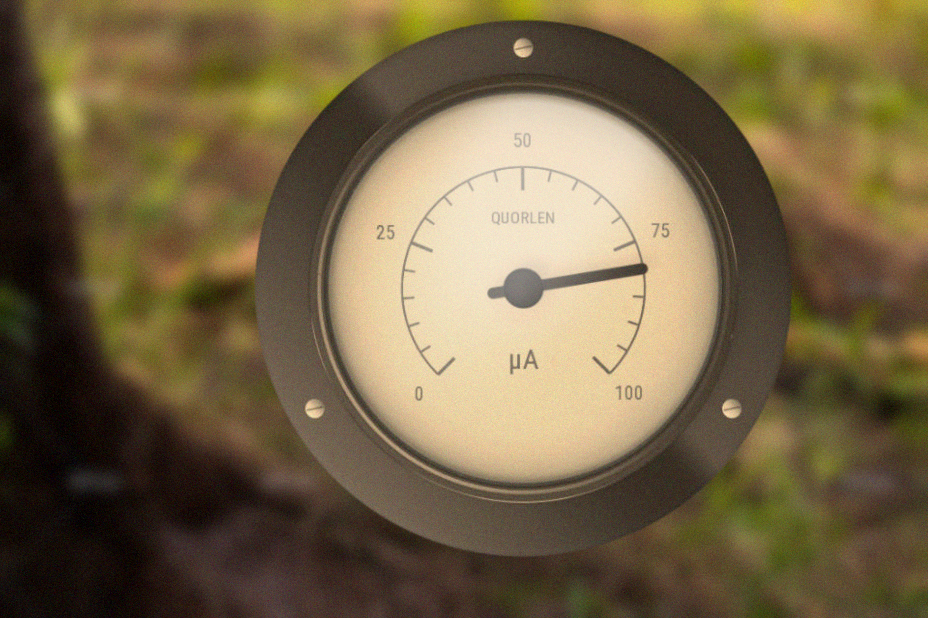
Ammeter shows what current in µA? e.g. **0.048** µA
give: **80** µA
